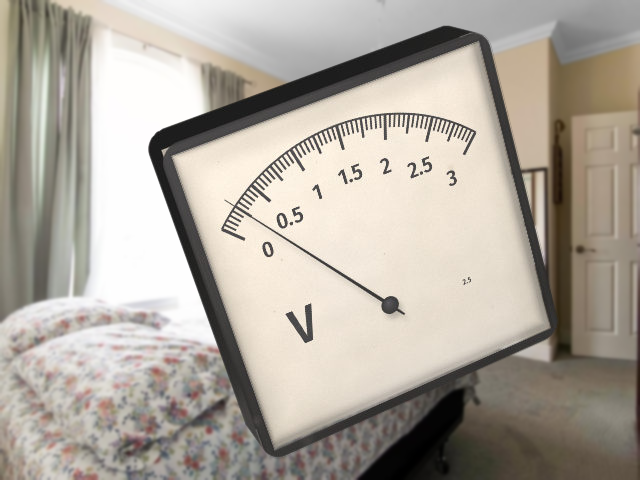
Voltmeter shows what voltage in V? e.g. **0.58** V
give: **0.25** V
